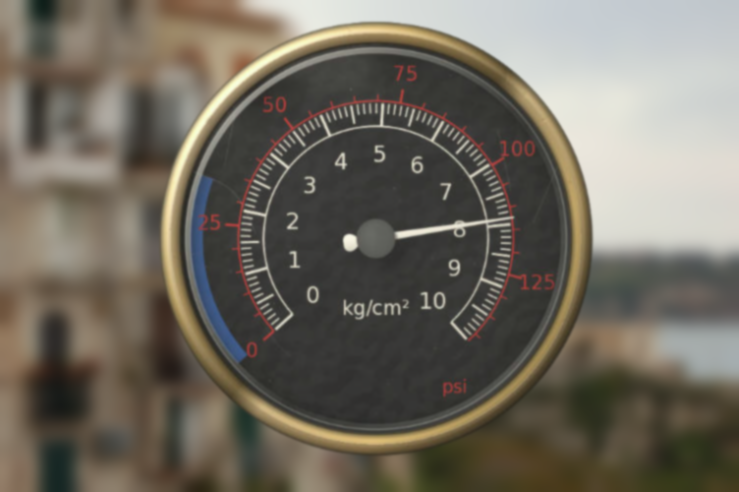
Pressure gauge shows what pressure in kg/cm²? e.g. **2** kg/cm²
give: **7.9** kg/cm²
